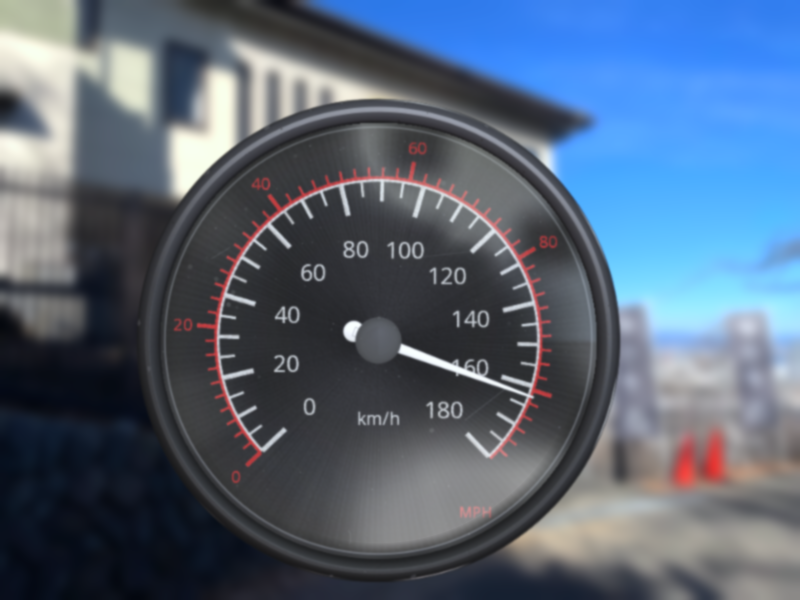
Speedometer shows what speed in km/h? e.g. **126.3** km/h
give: **162.5** km/h
